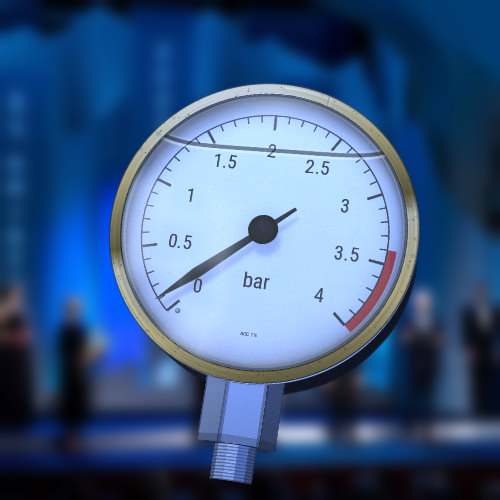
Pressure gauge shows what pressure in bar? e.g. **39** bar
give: **0.1** bar
